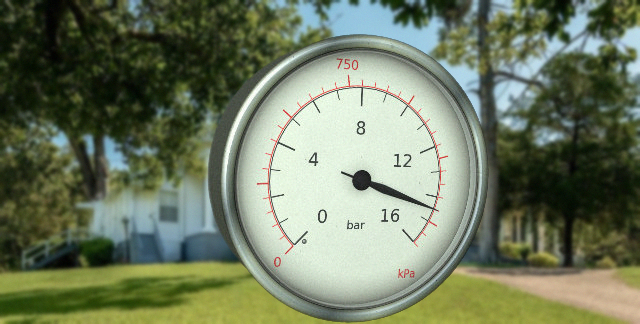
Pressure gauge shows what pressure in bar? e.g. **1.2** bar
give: **14.5** bar
